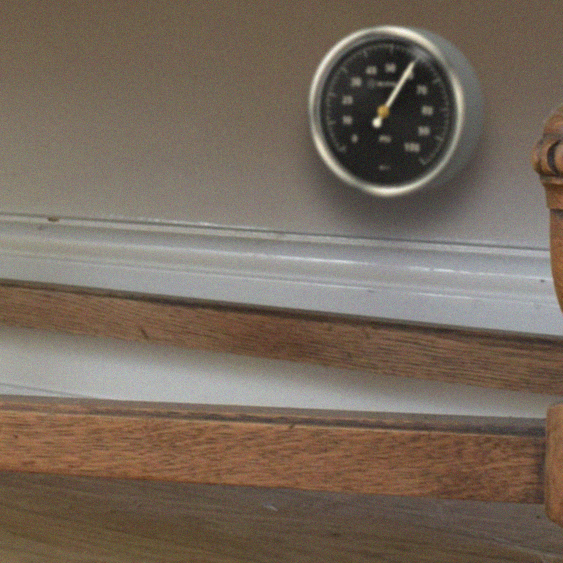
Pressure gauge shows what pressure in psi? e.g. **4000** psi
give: **60** psi
